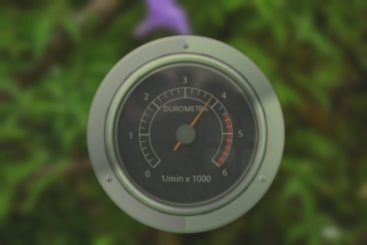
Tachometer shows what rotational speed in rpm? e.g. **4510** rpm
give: **3800** rpm
